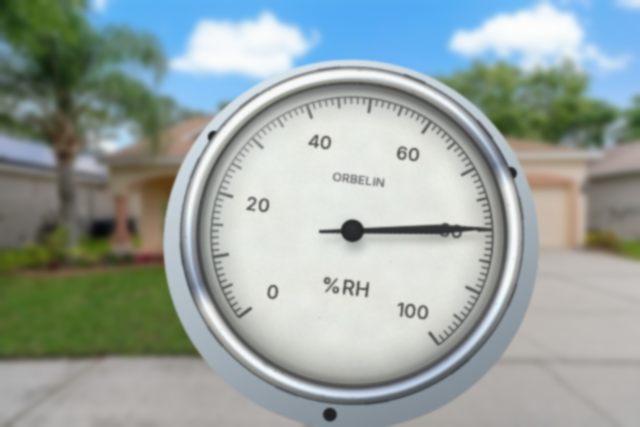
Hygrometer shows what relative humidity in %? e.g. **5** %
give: **80** %
